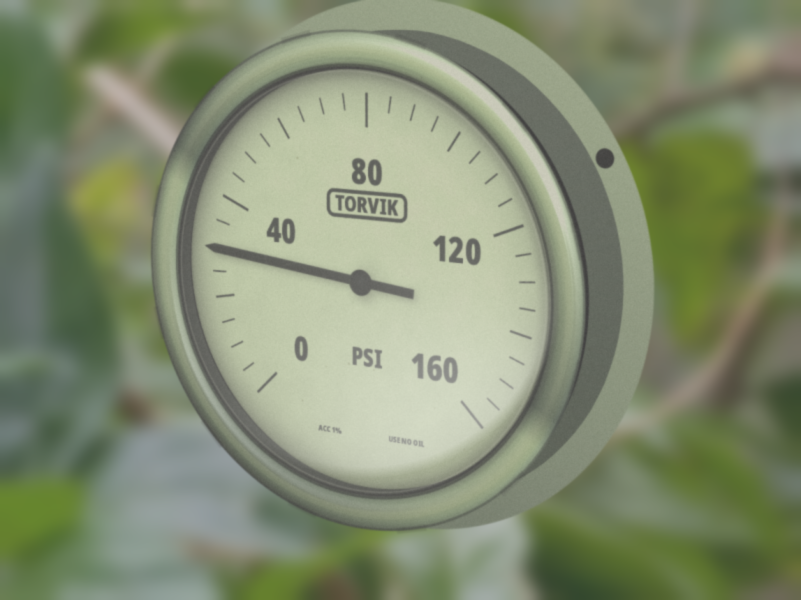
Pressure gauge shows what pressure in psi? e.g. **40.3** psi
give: **30** psi
